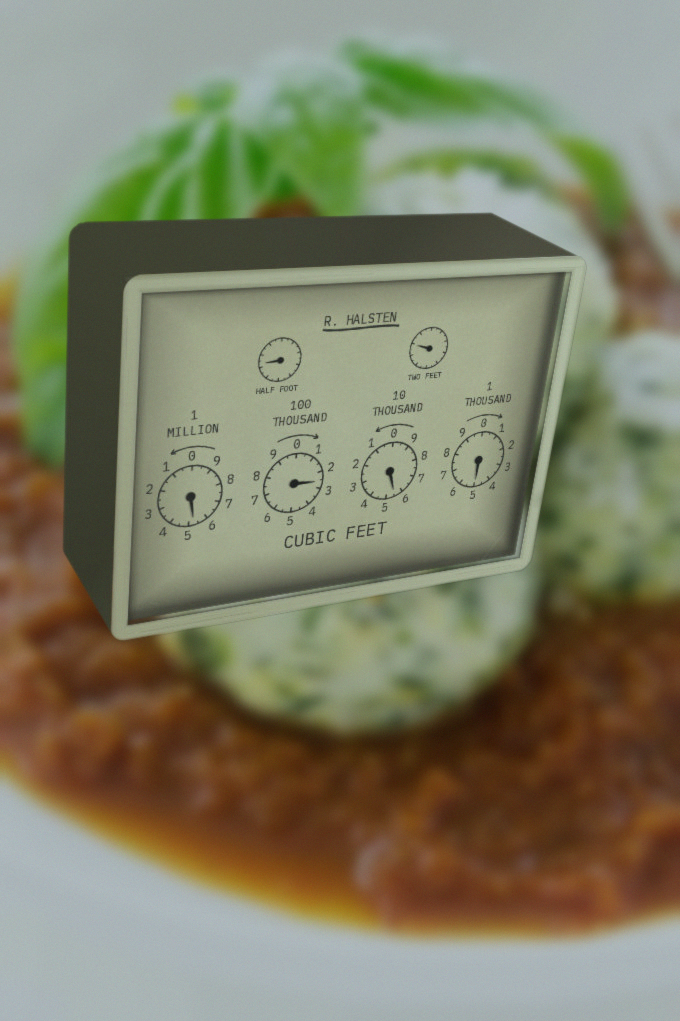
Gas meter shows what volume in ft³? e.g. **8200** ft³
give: **525500** ft³
